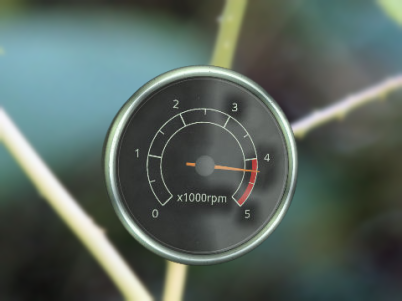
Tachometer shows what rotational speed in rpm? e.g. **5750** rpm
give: **4250** rpm
